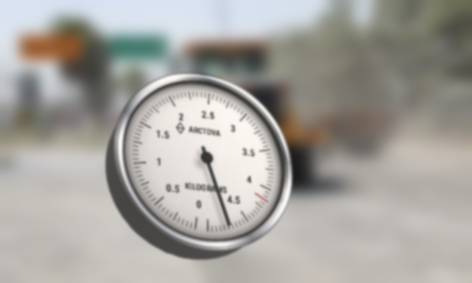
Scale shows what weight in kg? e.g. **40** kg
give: **4.75** kg
